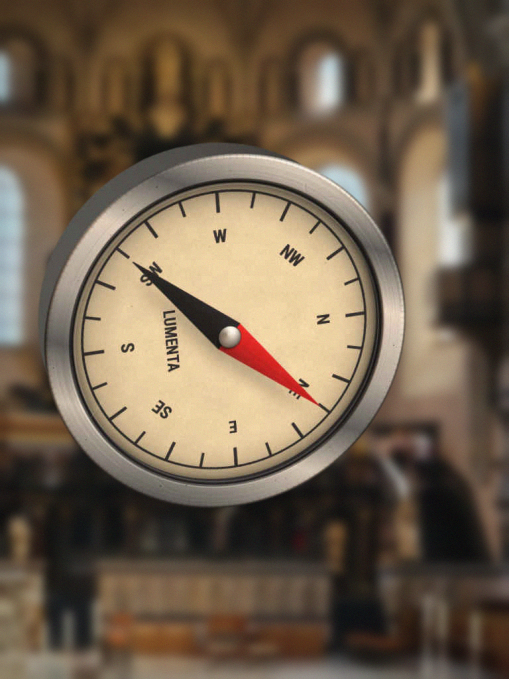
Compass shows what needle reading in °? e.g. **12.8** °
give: **45** °
